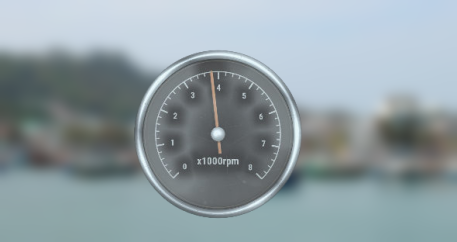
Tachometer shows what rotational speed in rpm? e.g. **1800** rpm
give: **3800** rpm
